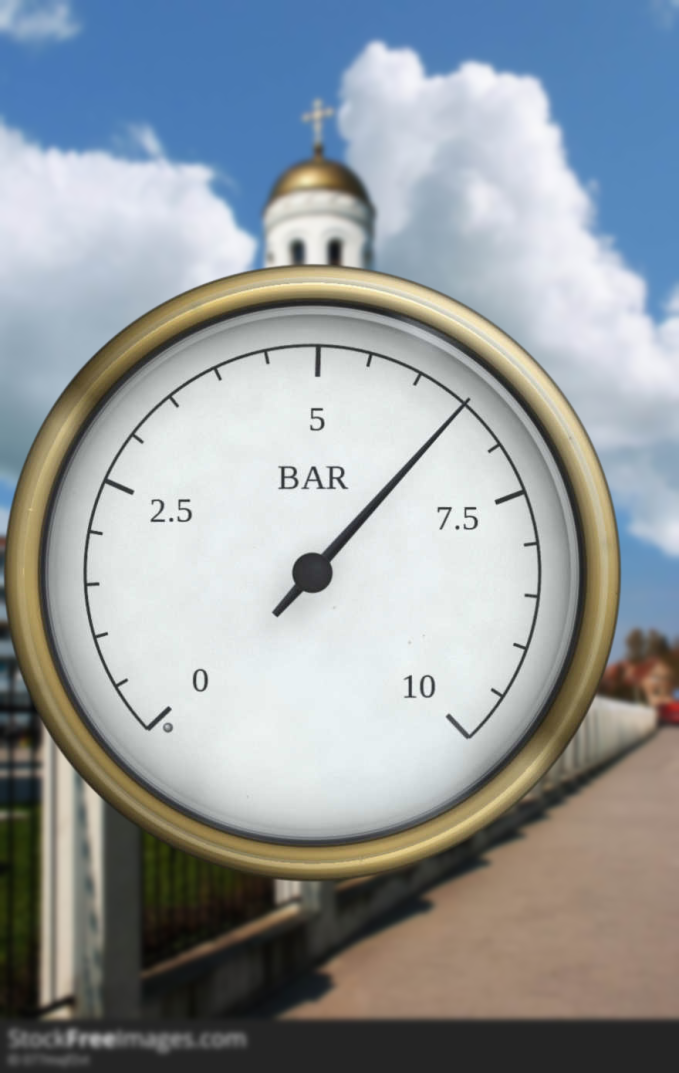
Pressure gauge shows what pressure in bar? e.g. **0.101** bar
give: **6.5** bar
